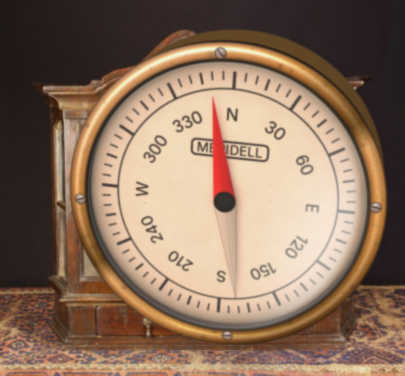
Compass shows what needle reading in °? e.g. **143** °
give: **350** °
